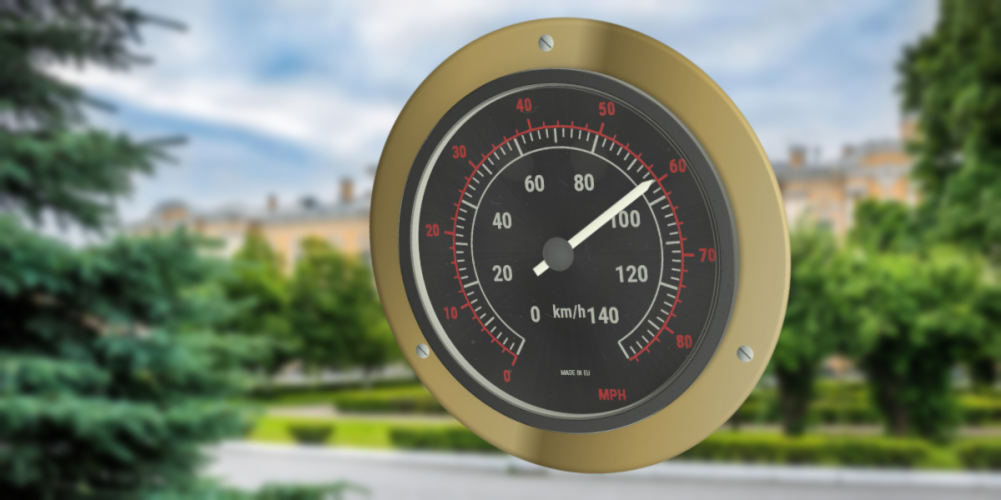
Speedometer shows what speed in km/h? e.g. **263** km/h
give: **96** km/h
